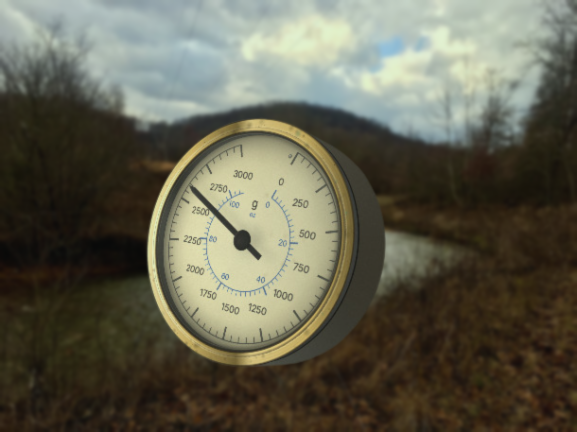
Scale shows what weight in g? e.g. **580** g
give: **2600** g
